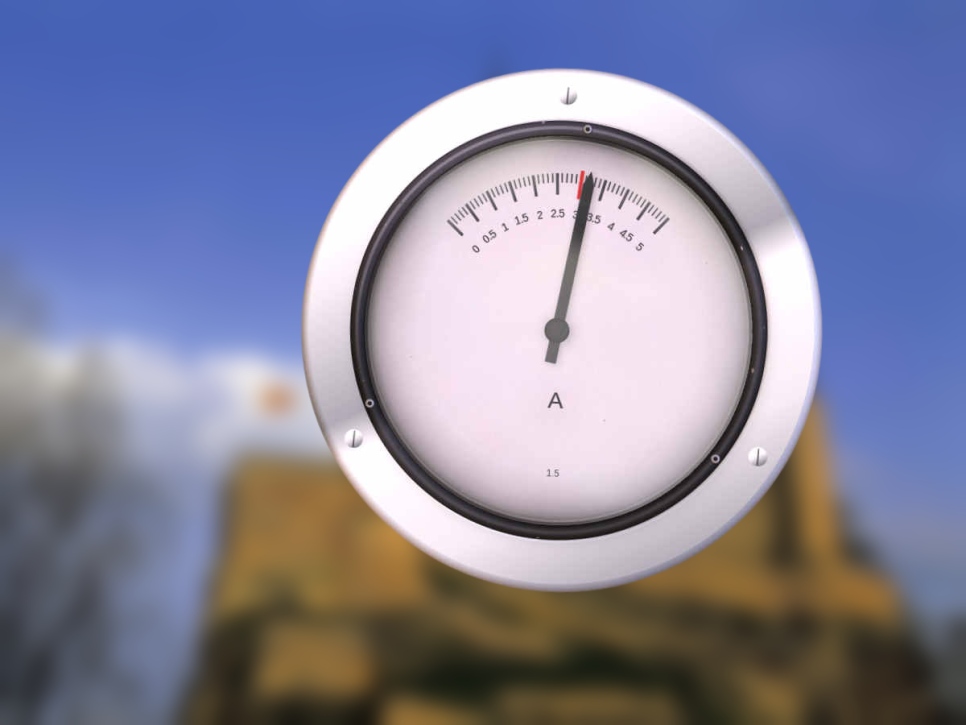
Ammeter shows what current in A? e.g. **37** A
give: **3.2** A
